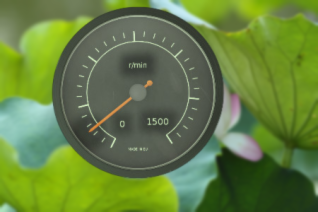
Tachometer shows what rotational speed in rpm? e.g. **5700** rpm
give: **125** rpm
